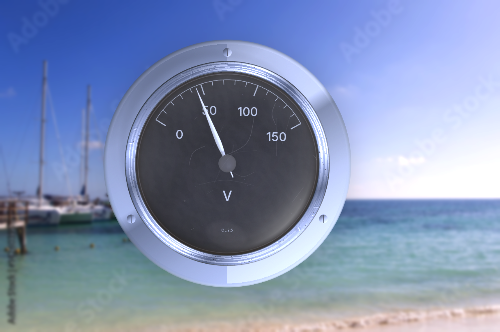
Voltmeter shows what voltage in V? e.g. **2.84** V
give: **45** V
